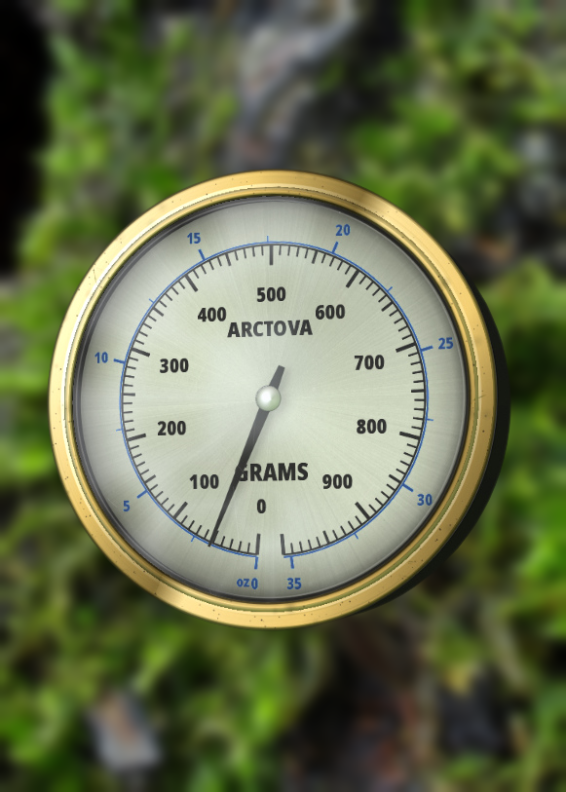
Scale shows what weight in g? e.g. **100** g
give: **50** g
